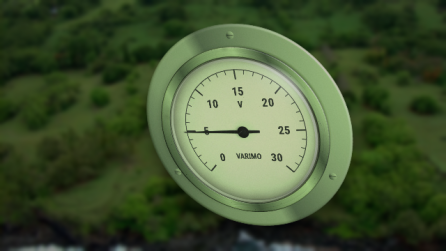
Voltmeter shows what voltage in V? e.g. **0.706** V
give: **5** V
